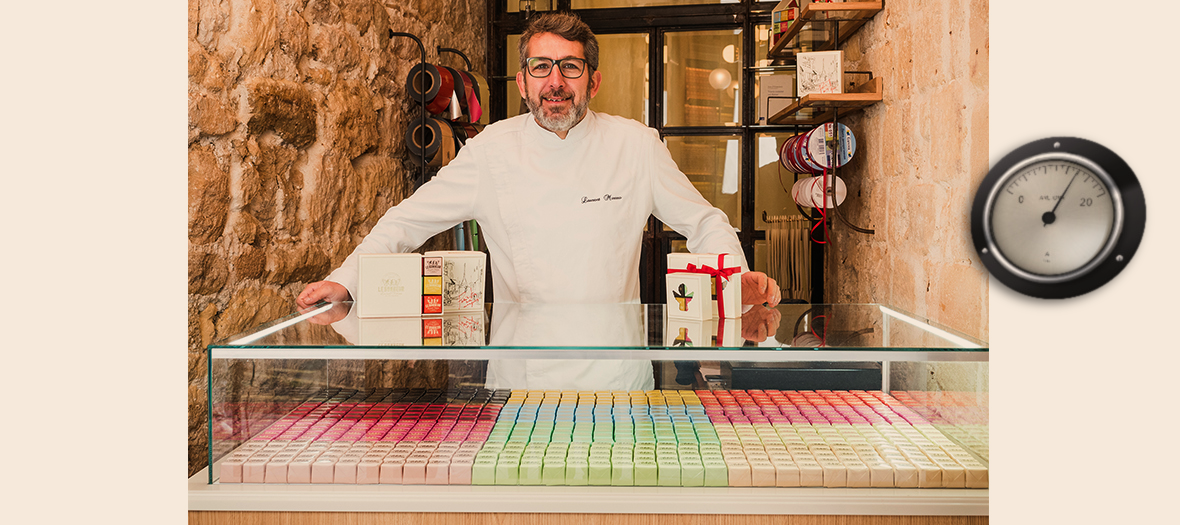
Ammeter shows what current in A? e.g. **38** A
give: **14** A
